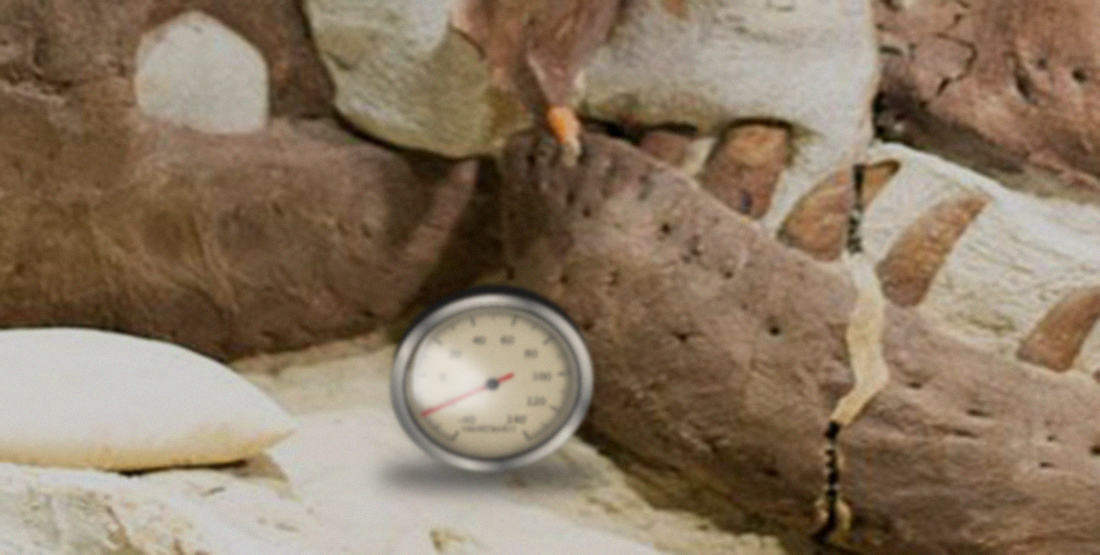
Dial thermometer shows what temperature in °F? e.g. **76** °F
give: **-20** °F
